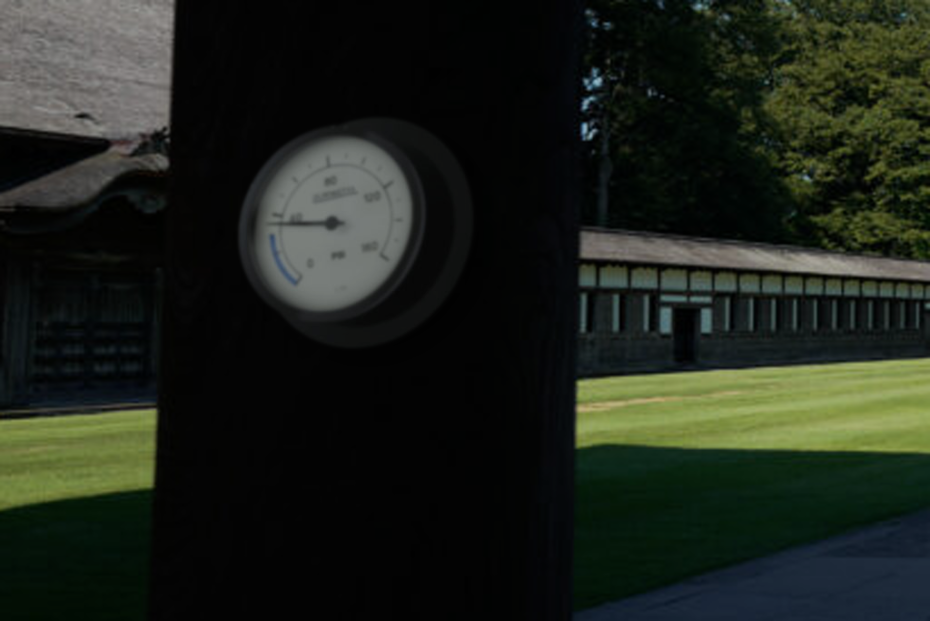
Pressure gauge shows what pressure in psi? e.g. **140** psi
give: **35** psi
